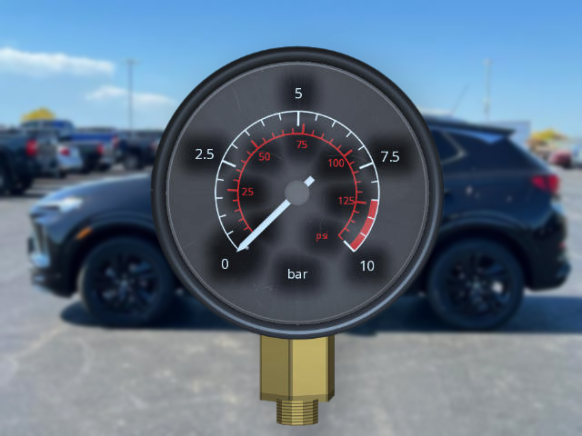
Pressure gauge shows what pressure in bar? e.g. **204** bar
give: **0** bar
